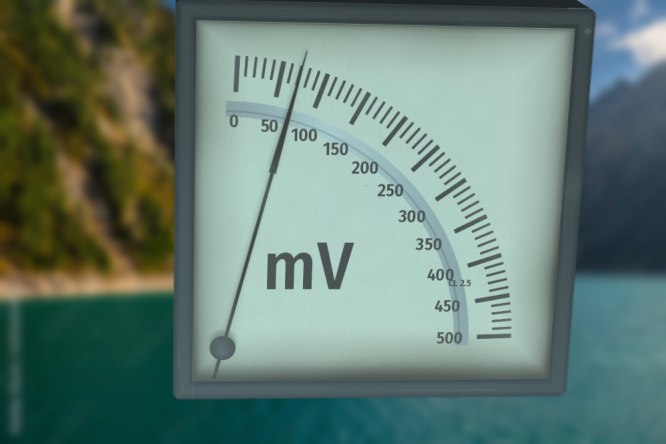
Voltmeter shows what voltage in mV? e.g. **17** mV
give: **70** mV
